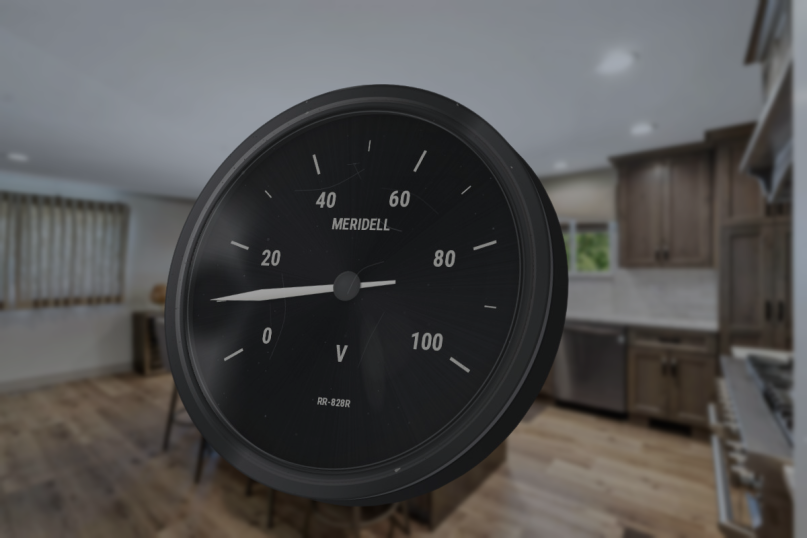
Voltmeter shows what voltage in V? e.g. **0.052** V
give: **10** V
